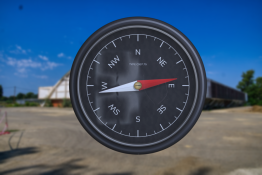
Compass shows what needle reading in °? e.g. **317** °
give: **80** °
